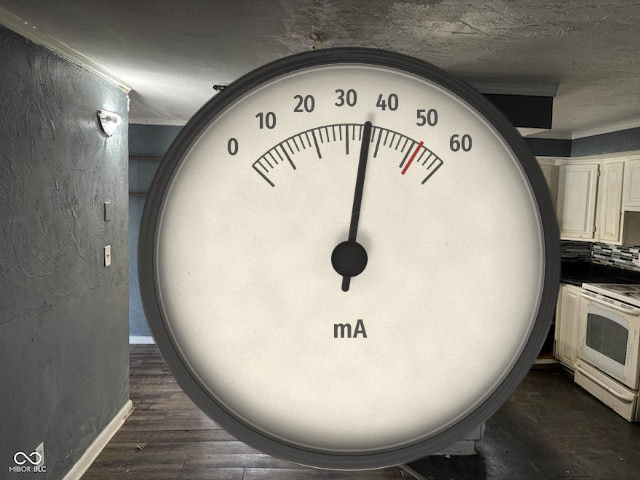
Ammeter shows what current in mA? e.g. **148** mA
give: **36** mA
